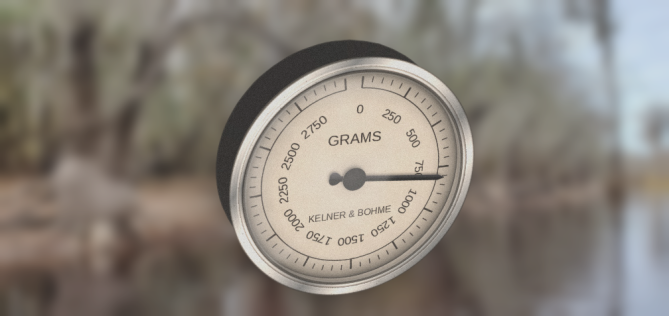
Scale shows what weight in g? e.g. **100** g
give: **800** g
